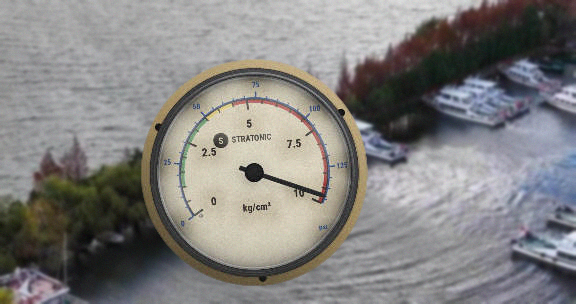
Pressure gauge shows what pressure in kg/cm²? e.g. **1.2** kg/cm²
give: **9.75** kg/cm²
